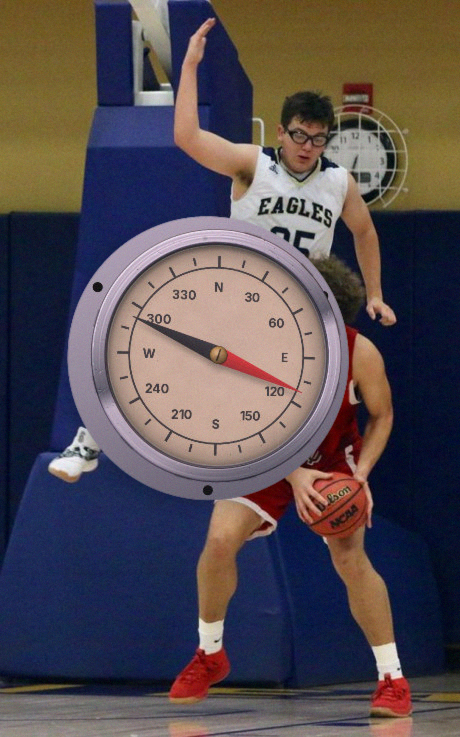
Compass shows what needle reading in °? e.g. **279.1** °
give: **112.5** °
